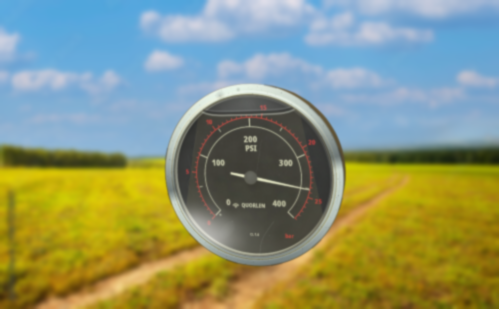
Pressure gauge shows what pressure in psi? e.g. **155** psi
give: **350** psi
